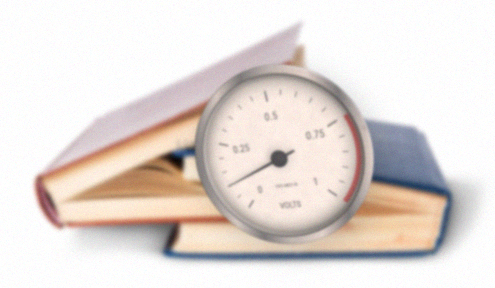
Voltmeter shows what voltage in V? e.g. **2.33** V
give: **0.1** V
